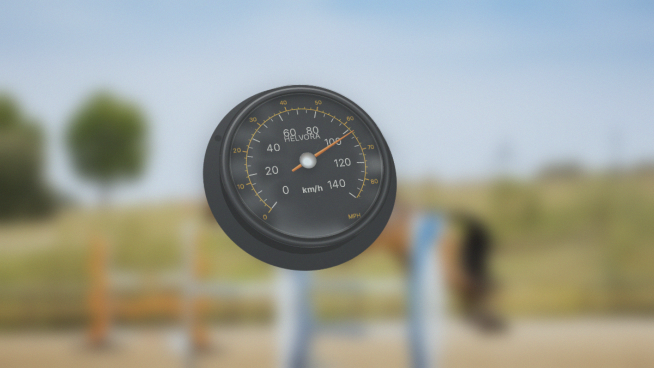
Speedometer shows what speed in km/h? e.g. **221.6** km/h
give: **102.5** km/h
